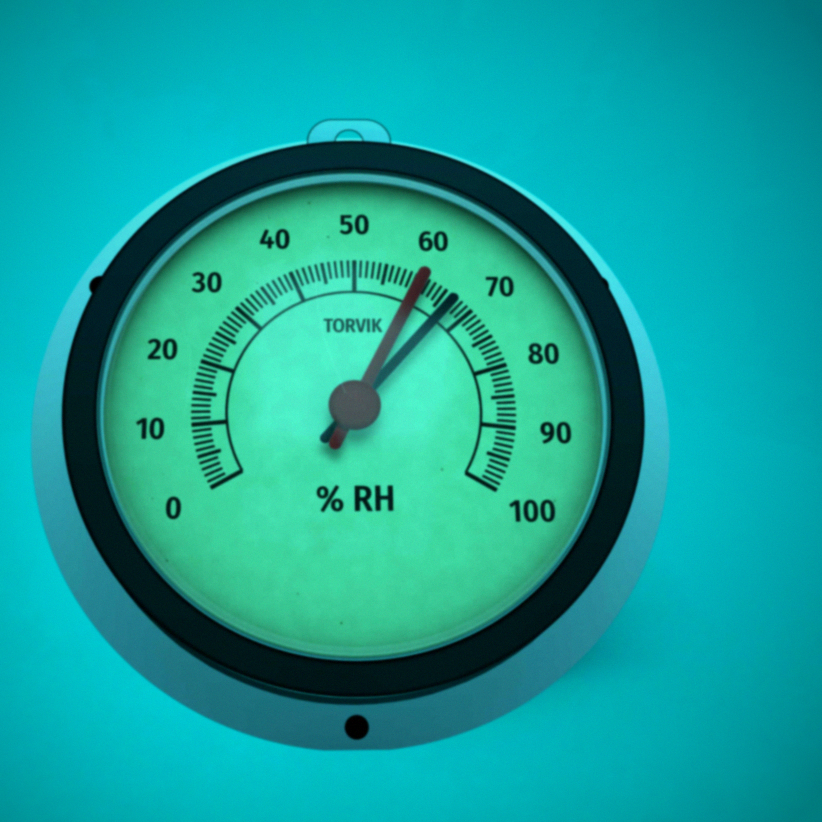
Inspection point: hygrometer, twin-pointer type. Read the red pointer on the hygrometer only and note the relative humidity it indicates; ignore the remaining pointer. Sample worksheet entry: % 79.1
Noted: % 61
